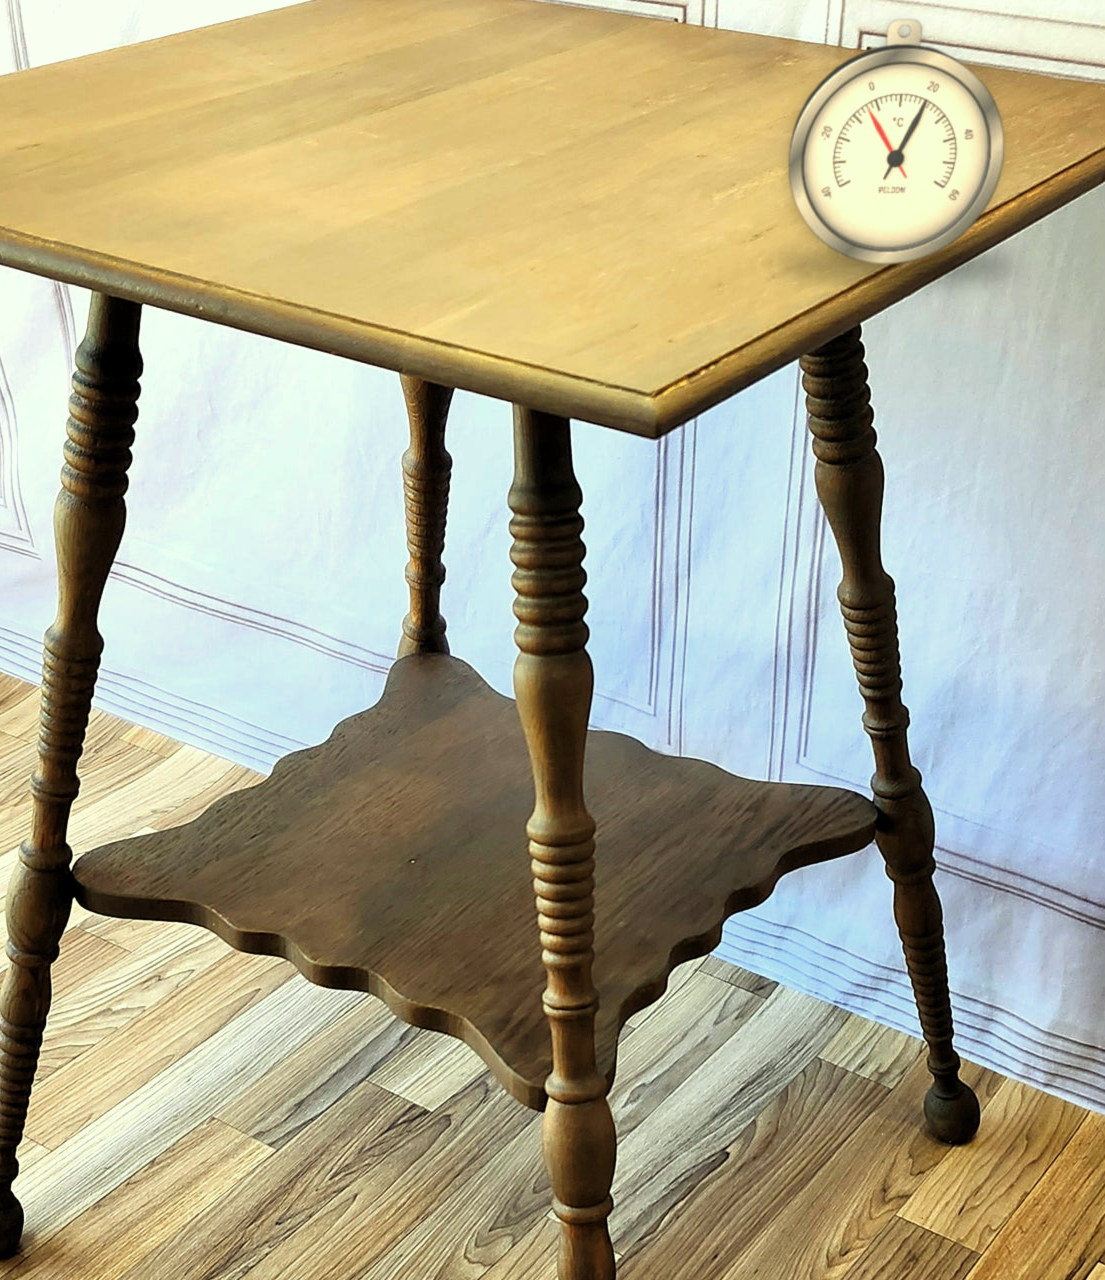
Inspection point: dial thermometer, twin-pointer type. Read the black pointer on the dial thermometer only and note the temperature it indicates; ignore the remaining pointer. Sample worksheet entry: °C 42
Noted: °C 20
